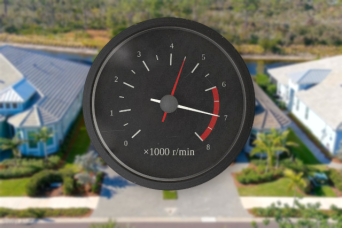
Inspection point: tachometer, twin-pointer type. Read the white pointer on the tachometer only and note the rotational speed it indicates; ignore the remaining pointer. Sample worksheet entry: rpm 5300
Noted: rpm 7000
